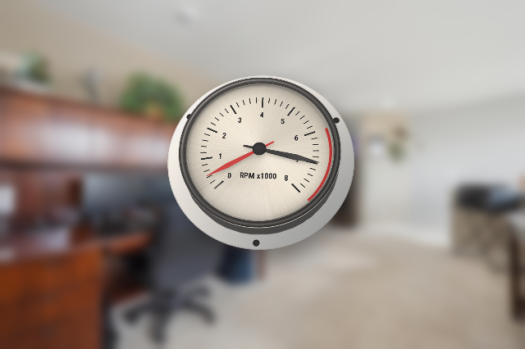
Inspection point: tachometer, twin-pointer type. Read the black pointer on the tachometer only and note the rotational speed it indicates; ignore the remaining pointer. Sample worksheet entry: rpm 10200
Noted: rpm 7000
